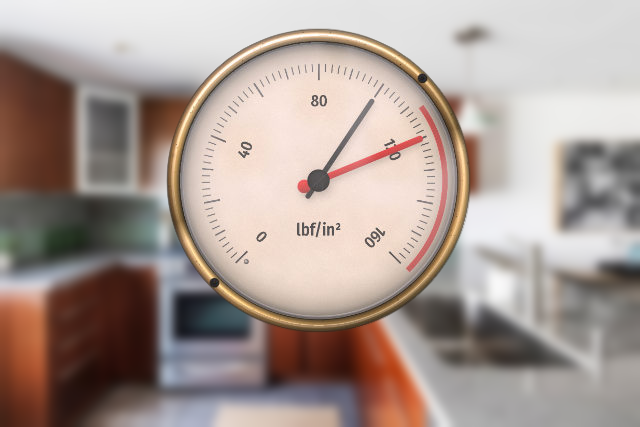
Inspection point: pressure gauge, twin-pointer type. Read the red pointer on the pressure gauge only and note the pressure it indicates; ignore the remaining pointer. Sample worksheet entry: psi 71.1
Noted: psi 120
